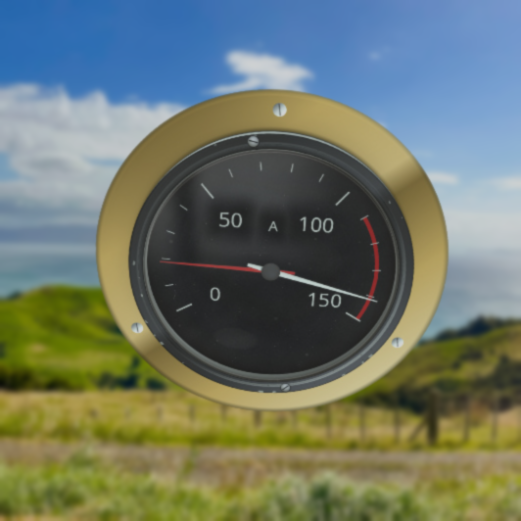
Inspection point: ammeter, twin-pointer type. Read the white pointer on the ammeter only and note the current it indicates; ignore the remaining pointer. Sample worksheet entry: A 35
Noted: A 140
